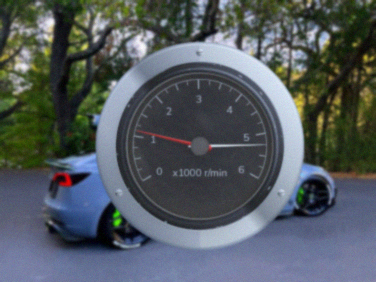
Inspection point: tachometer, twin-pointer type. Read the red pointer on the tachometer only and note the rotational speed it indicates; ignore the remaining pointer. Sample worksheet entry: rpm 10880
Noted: rpm 1125
